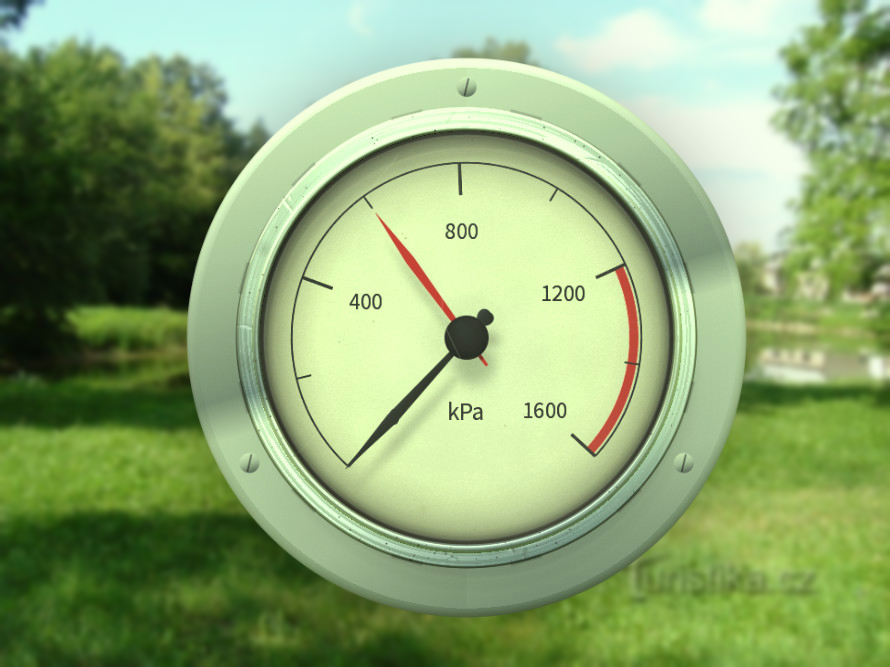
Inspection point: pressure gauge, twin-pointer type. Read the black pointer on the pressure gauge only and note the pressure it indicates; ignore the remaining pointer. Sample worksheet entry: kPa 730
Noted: kPa 0
